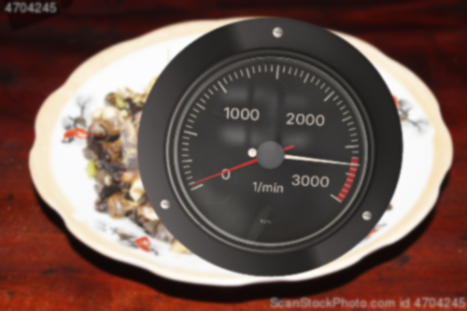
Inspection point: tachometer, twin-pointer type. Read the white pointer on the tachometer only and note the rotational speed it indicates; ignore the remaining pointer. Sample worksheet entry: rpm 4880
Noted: rpm 2650
